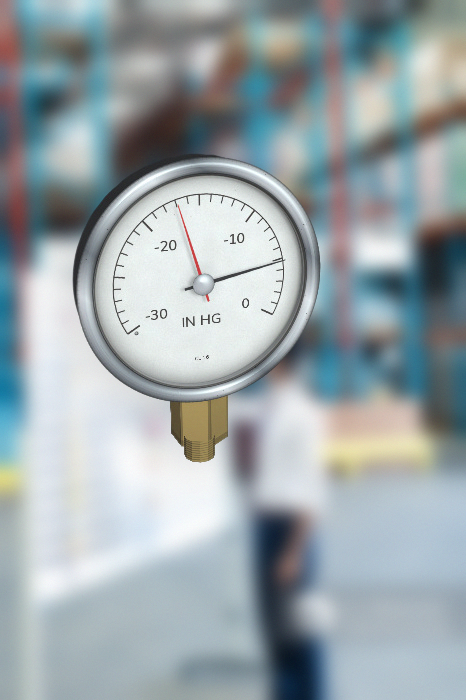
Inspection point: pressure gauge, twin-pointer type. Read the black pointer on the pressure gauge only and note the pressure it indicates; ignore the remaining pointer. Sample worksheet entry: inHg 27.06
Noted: inHg -5
